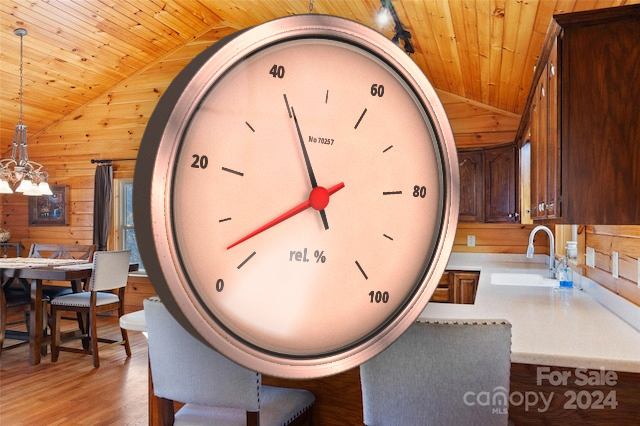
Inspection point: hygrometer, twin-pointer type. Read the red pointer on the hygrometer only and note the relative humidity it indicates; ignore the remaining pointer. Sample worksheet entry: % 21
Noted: % 5
